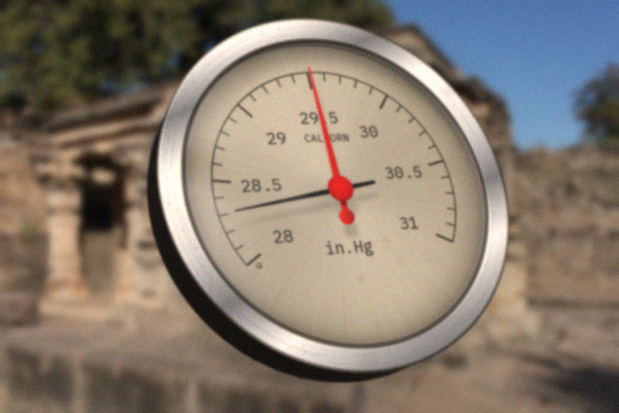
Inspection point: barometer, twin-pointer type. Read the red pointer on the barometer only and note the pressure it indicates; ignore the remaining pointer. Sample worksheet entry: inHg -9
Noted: inHg 29.5
